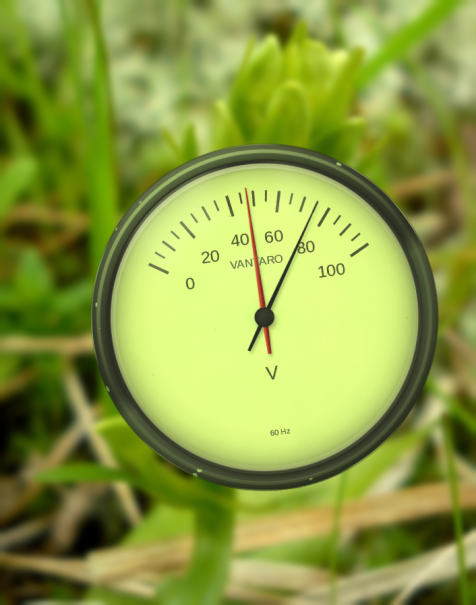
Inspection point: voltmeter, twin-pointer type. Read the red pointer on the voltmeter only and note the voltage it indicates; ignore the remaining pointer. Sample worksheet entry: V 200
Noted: V 47.5
